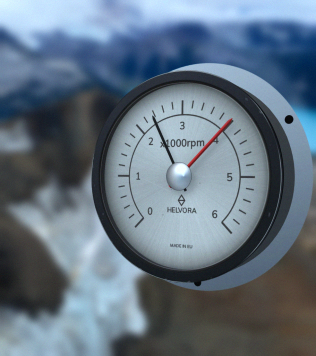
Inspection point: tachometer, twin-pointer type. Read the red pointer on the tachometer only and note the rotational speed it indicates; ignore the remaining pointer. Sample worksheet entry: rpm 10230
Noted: rpm 4000
